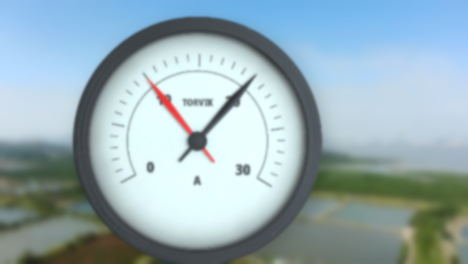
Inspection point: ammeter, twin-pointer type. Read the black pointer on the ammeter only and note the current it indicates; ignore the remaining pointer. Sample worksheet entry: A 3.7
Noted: A 20
